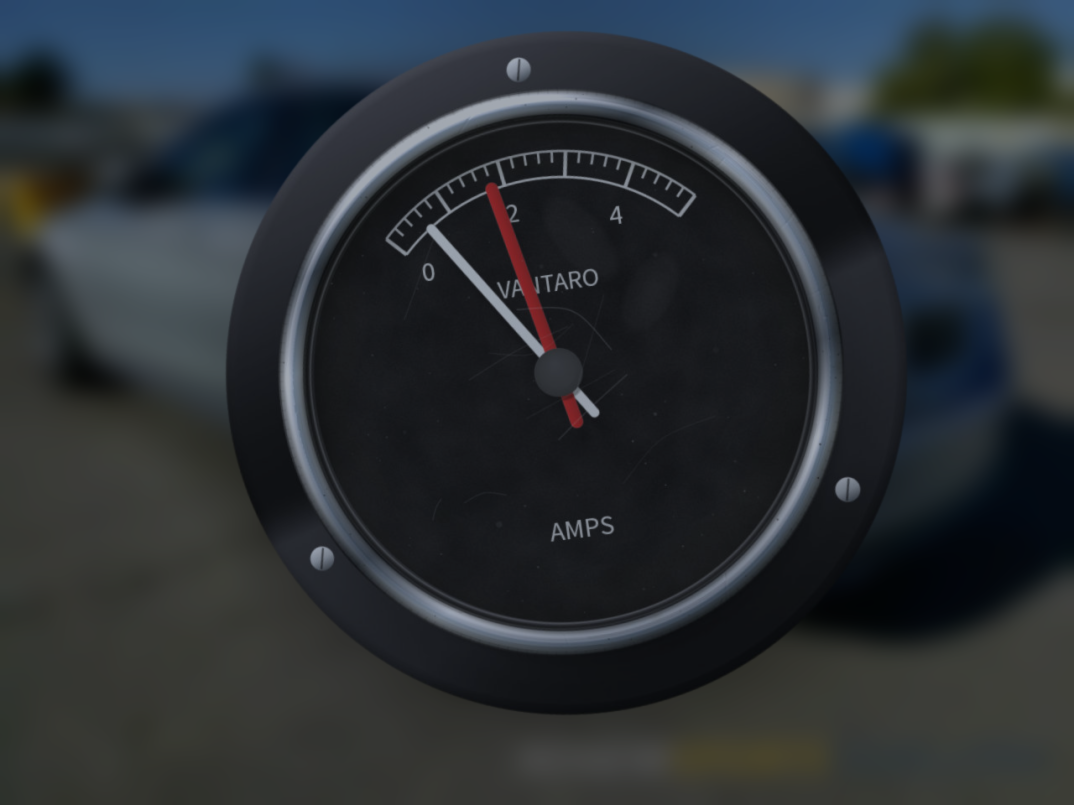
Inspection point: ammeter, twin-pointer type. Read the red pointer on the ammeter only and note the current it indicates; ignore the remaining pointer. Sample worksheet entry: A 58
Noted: A 1.8
